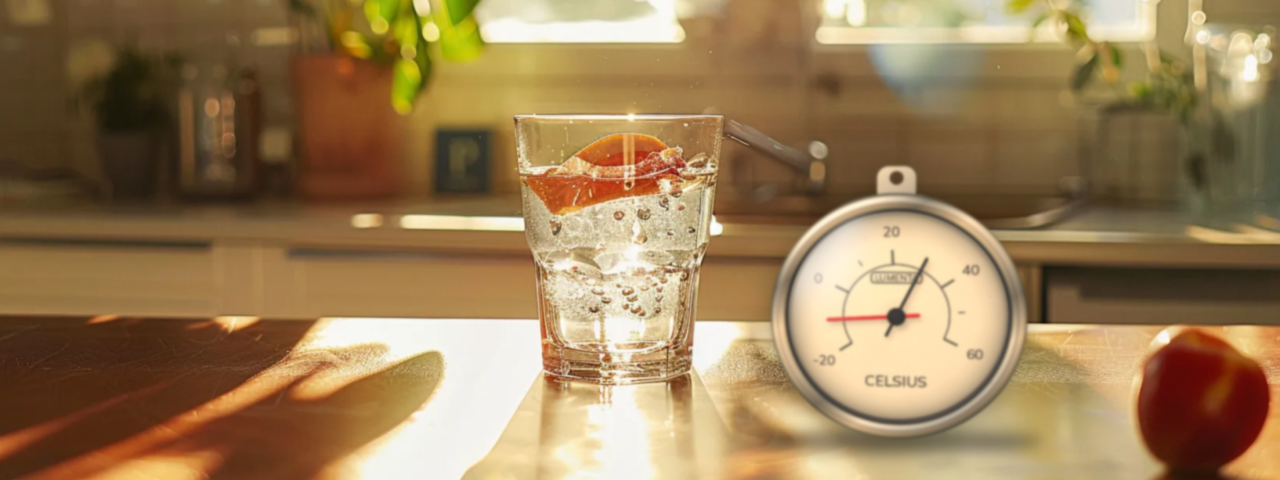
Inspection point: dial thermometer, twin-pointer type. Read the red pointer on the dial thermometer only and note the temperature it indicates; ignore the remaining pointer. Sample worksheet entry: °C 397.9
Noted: °C -10
